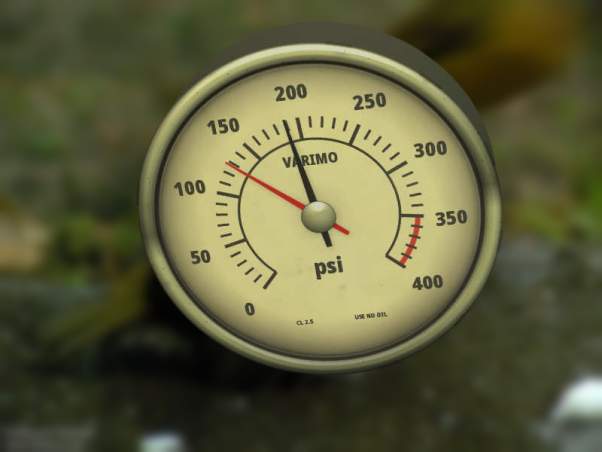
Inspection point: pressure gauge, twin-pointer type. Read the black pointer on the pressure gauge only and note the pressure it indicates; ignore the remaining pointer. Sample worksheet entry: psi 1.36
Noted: psi 190
